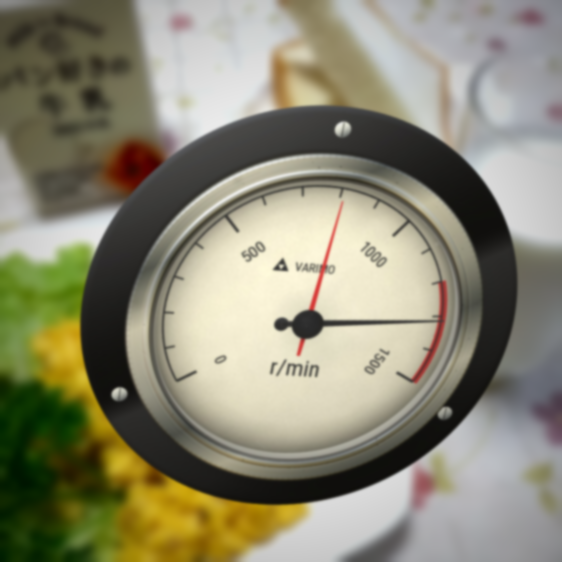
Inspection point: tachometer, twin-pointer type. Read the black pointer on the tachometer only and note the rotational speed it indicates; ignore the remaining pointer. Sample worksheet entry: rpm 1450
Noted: rpm 1300
